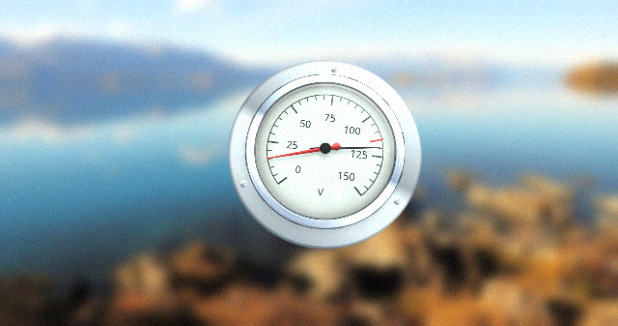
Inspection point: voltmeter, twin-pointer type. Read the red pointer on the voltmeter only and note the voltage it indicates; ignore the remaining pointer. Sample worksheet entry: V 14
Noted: V 15
